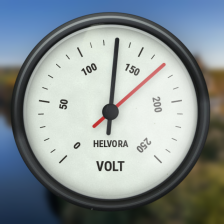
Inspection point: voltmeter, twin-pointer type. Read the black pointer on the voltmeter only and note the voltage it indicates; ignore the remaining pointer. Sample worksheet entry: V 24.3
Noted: V 130
